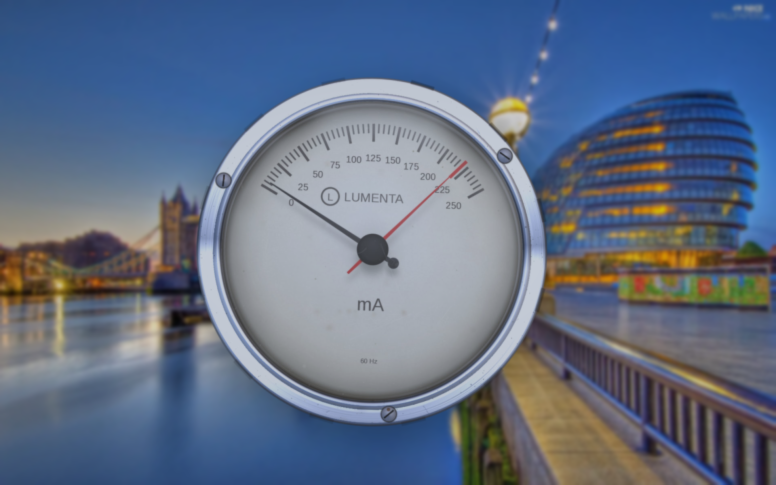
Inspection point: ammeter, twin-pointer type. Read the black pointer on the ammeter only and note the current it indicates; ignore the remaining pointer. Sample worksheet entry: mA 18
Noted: mA 5
